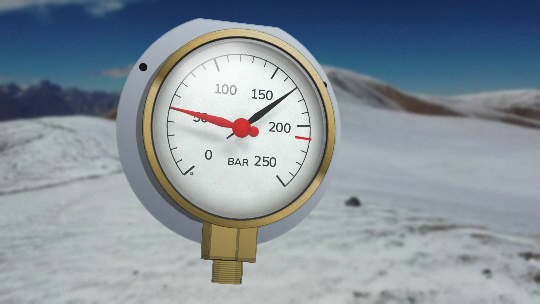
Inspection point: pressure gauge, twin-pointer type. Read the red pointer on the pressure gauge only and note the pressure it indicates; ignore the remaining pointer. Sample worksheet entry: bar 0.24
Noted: bar 50
